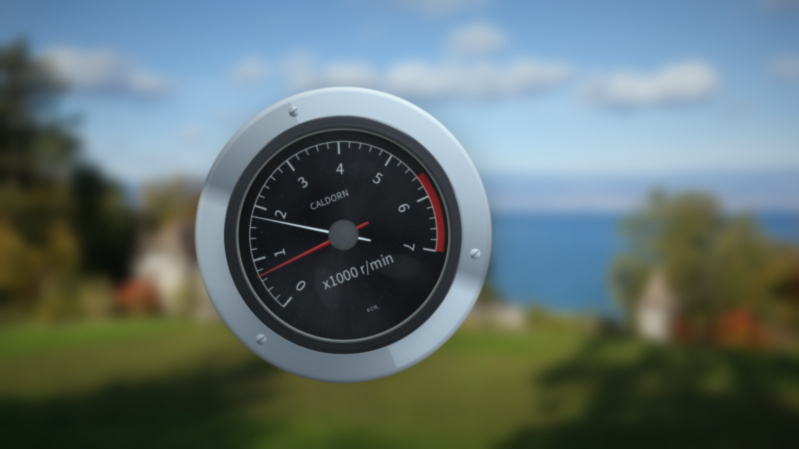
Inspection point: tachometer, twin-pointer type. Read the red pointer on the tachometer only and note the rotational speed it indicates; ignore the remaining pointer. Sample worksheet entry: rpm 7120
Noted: rpm 700
